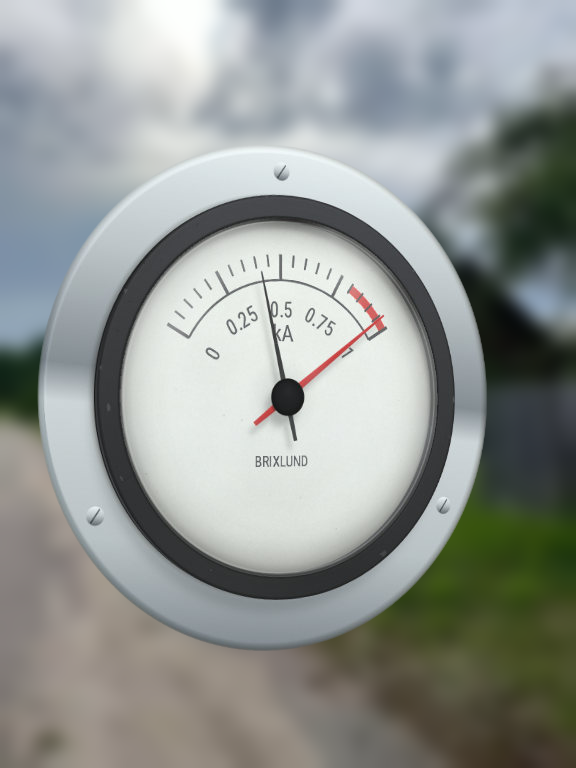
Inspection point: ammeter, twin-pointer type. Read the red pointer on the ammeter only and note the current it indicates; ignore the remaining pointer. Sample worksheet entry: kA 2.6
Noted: kA 0.95
